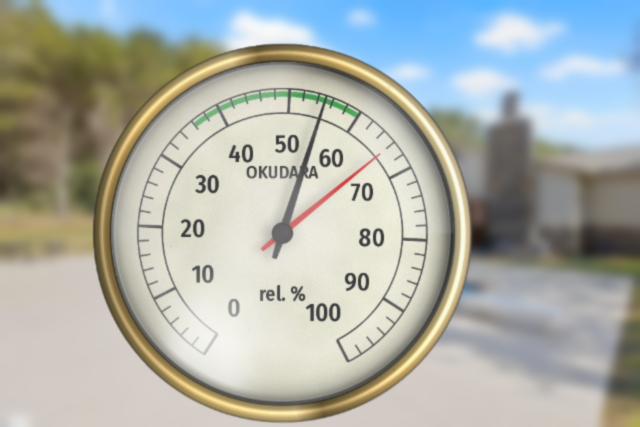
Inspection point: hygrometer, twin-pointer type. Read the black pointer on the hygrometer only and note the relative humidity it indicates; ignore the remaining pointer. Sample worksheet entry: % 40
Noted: % 55
